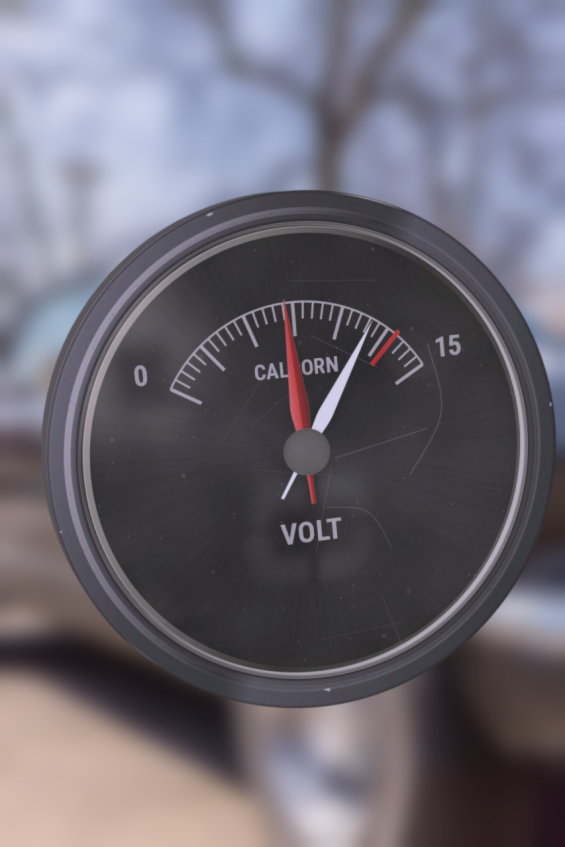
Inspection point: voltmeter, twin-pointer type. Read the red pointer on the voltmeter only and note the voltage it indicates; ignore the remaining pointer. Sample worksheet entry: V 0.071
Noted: V 7
